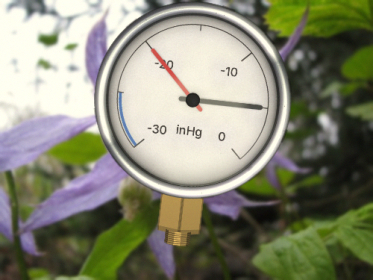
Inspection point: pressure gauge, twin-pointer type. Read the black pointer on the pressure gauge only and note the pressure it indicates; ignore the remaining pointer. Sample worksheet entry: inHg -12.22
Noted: inHg -5
